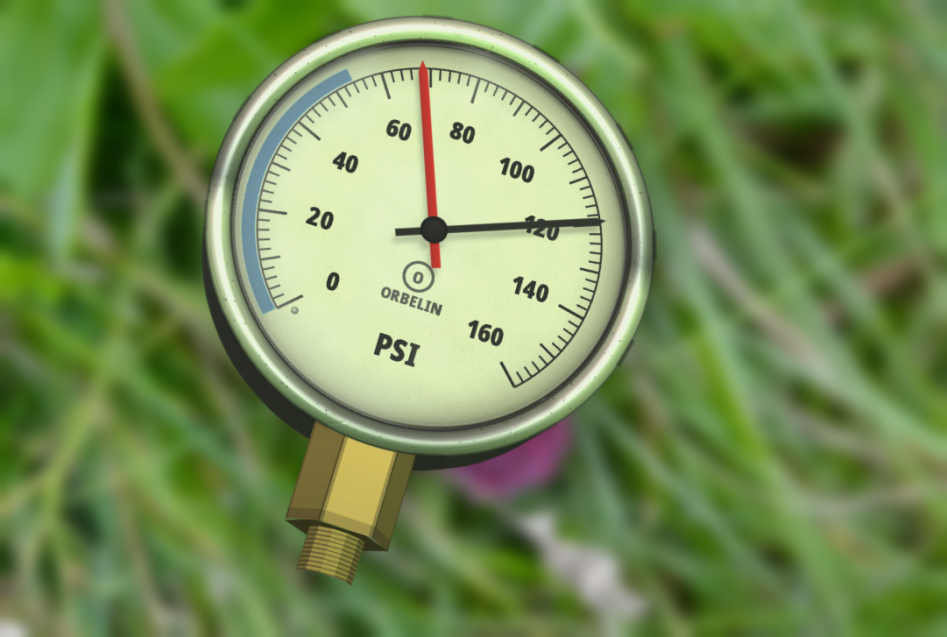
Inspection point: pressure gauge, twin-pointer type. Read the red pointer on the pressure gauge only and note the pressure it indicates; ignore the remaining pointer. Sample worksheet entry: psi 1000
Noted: psi 68
